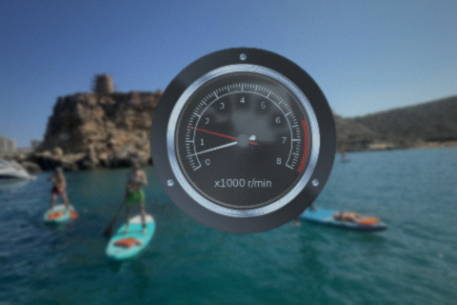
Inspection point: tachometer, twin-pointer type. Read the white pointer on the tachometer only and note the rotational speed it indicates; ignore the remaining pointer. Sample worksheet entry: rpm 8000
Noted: rpm 500
